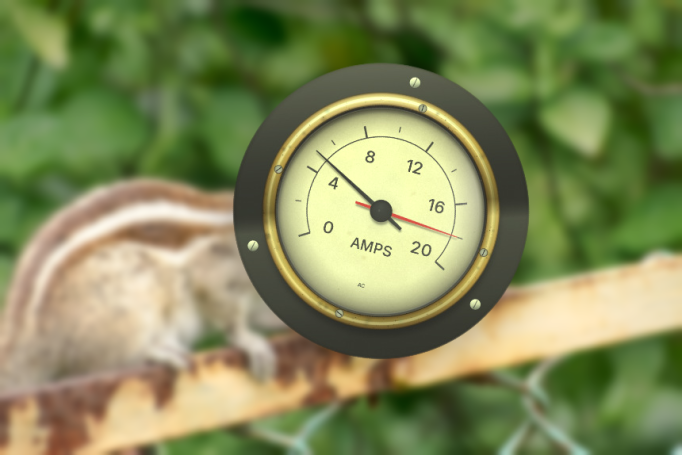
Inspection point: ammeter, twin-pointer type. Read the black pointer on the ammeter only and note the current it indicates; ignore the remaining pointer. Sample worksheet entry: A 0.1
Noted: A 5
